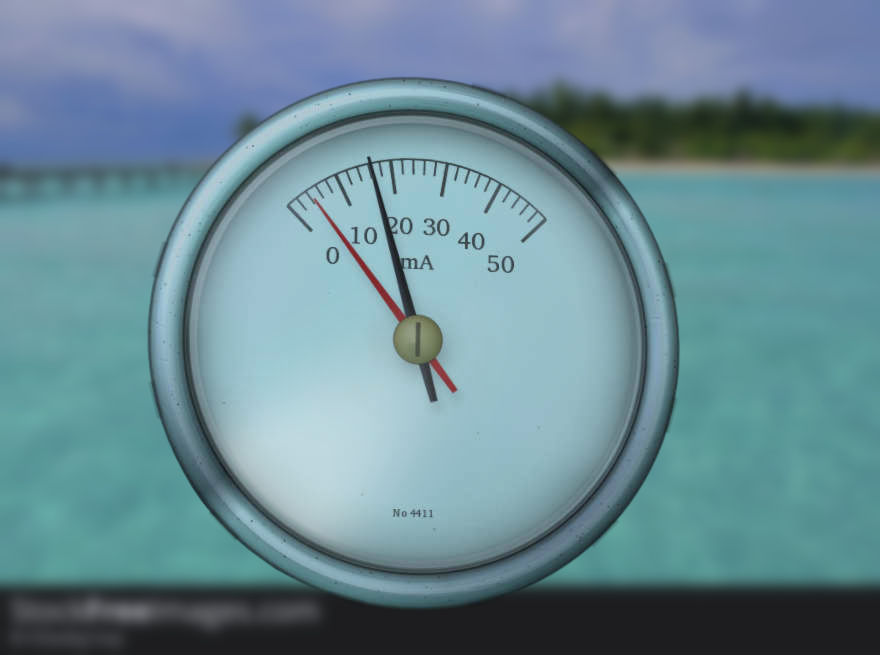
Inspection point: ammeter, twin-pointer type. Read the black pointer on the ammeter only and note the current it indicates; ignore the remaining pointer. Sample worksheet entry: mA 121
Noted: mA 16
